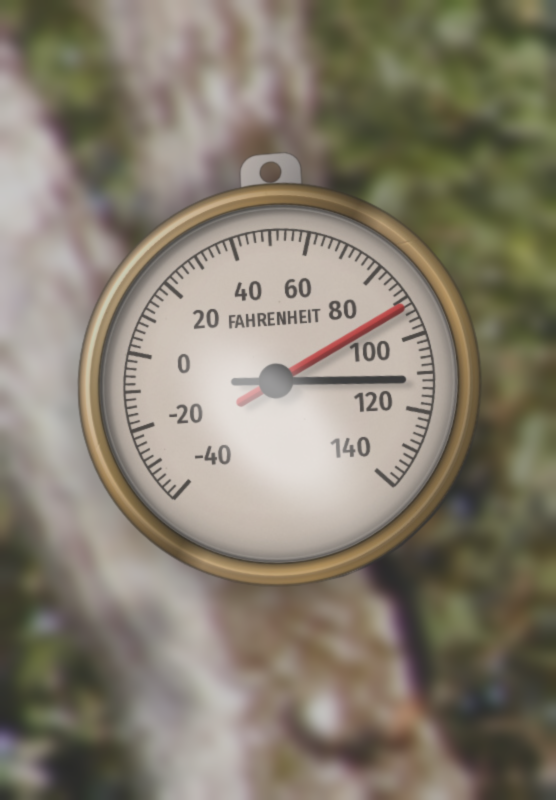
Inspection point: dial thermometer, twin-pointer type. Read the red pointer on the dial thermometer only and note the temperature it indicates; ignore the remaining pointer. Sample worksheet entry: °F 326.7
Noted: °F 92
